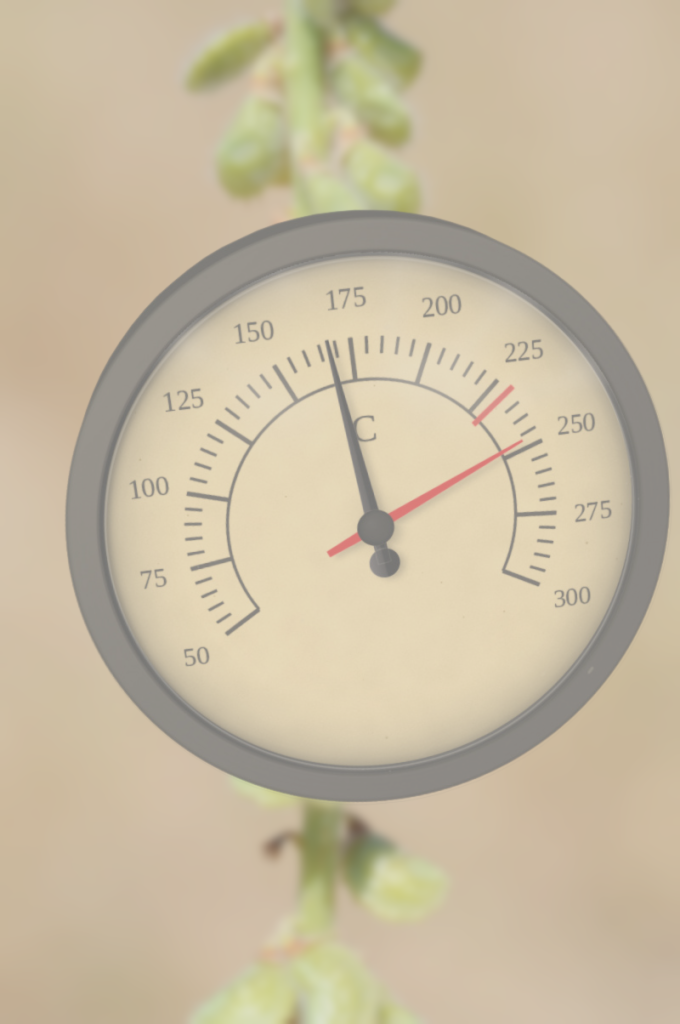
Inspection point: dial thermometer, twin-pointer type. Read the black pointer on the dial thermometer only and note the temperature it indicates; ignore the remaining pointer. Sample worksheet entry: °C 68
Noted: °C 167.5
